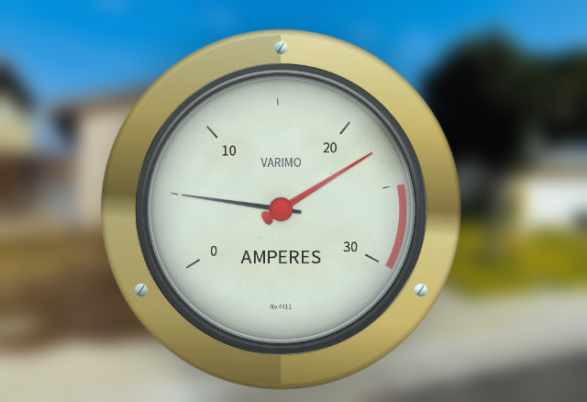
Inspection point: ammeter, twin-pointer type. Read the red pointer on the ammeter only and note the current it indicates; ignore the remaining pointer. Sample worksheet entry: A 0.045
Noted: A 22.5
